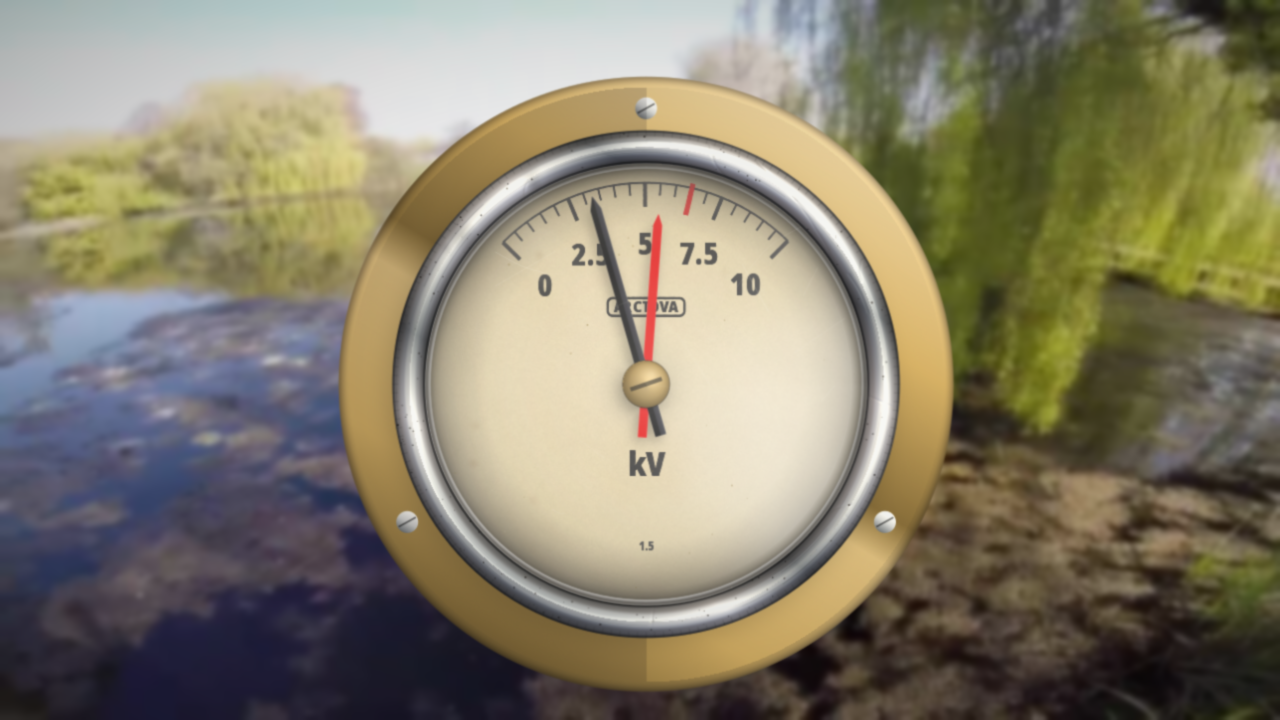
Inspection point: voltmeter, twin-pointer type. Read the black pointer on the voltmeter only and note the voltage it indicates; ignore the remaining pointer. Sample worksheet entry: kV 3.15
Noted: kV 3.25
